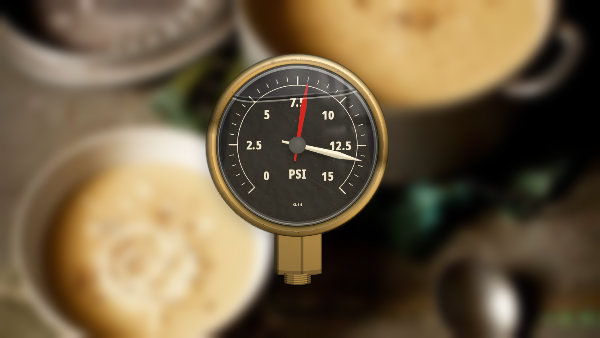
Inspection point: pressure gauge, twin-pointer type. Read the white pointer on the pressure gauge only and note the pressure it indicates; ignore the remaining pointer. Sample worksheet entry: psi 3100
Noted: psi 13.25
